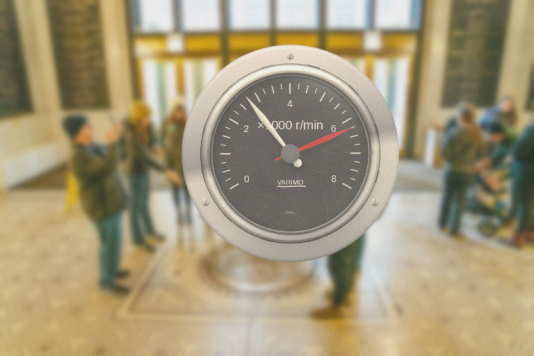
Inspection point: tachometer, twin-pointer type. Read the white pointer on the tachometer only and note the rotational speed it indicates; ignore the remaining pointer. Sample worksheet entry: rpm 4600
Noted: rpm 2750
